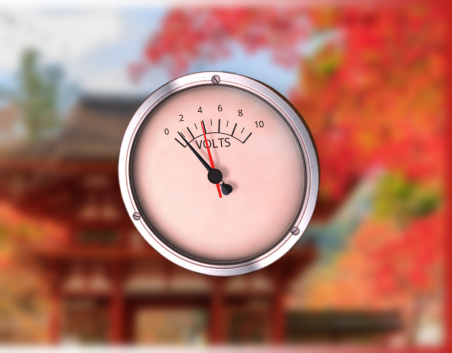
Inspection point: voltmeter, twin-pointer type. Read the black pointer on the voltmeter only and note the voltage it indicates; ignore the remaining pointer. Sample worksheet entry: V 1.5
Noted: V 1
